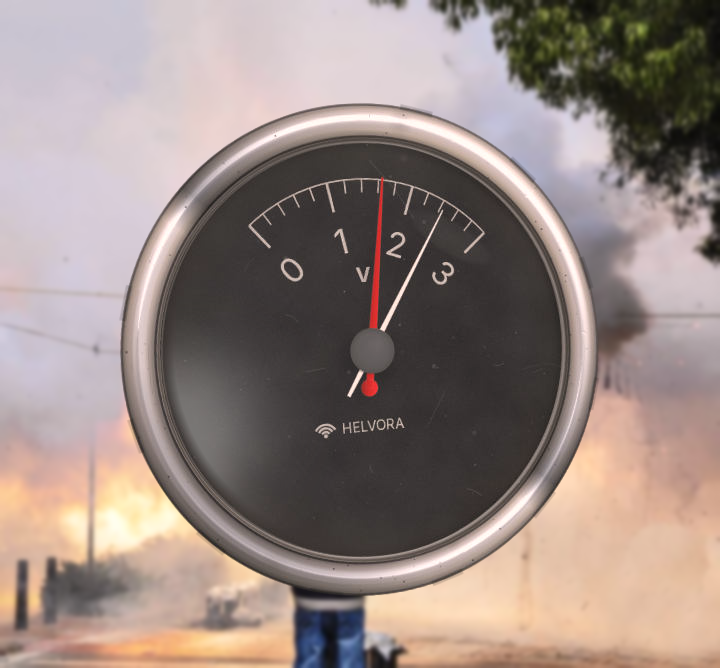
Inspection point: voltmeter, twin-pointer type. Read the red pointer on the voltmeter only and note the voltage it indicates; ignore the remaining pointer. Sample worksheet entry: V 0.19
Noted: V 1.6
